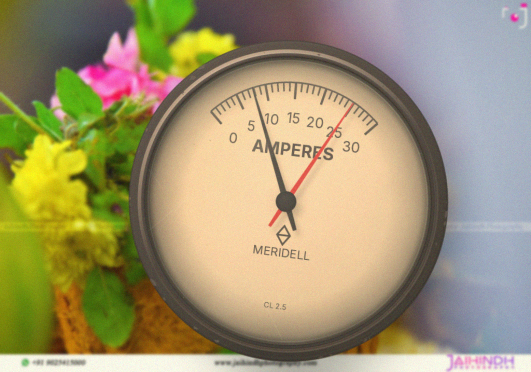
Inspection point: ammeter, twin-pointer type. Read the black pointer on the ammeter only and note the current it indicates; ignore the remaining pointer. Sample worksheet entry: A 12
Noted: A 8
